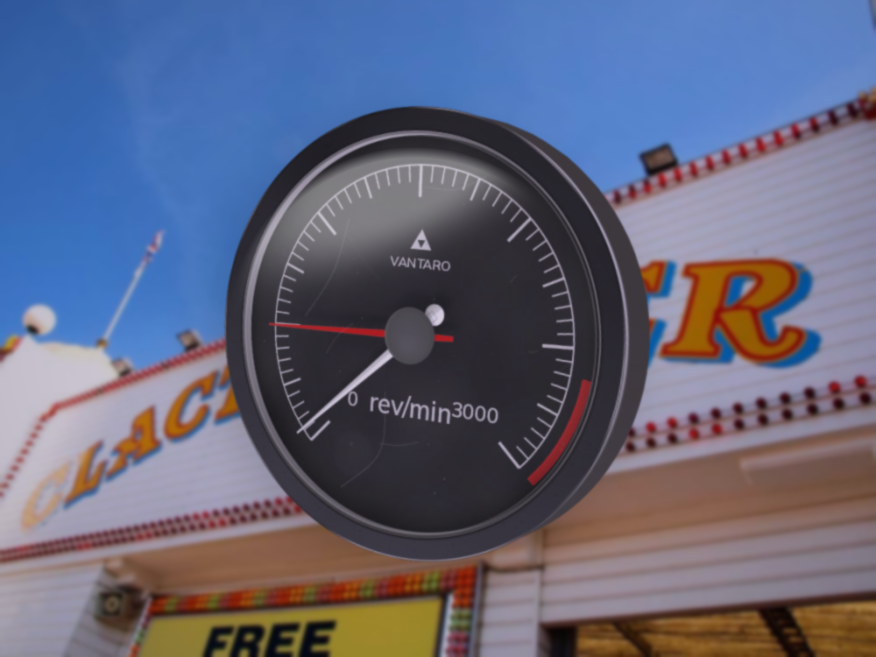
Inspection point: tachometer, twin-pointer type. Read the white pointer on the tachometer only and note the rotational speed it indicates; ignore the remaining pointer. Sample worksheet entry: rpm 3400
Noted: rpm 50
